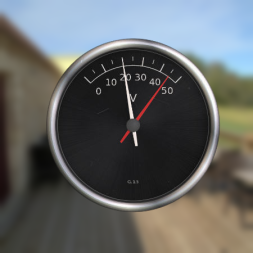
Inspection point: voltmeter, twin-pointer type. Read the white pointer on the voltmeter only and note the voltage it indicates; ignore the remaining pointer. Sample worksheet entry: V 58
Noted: V 20
